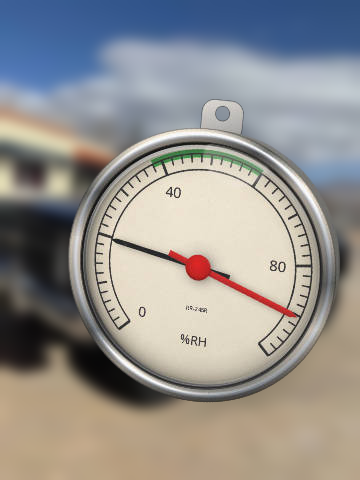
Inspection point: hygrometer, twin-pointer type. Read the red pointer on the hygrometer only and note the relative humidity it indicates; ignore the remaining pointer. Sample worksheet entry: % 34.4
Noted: % 90
